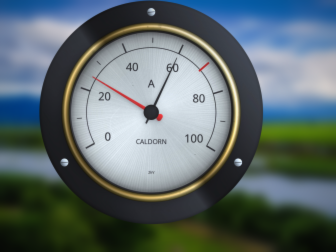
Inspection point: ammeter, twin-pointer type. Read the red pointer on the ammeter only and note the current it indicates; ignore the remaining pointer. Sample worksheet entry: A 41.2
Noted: A 25
